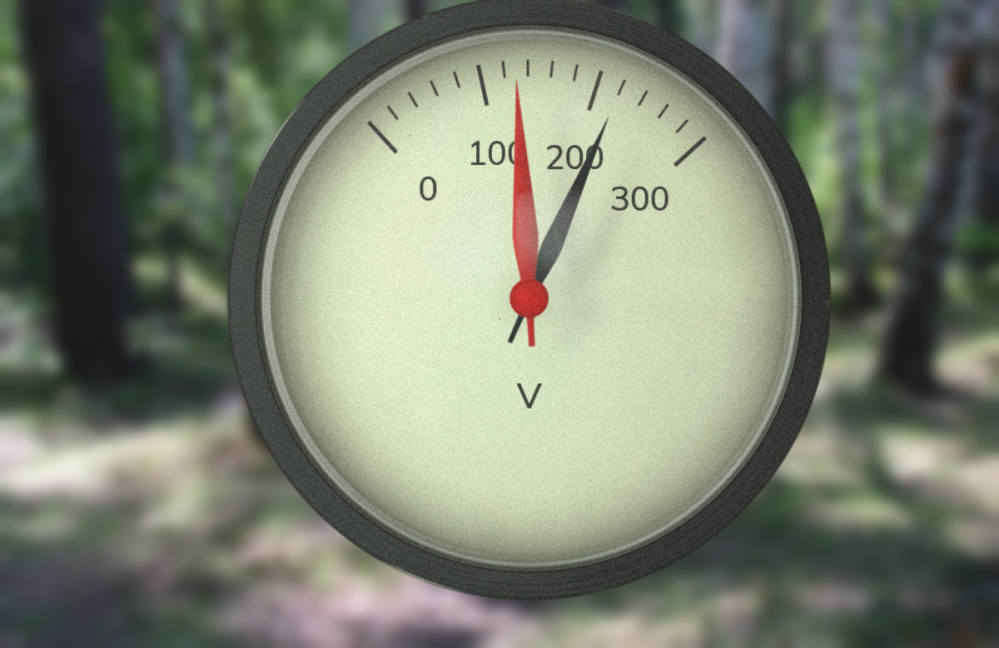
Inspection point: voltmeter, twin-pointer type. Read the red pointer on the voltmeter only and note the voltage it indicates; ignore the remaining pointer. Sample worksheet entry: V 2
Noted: V 130
